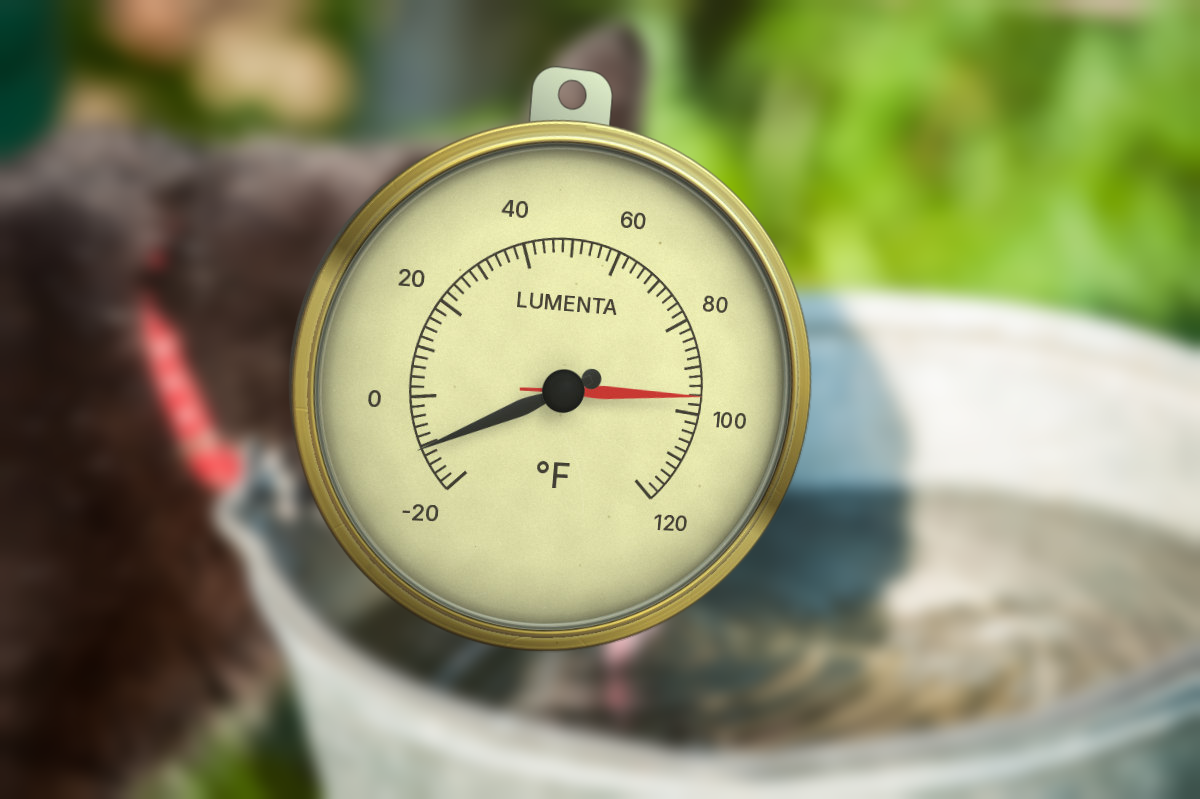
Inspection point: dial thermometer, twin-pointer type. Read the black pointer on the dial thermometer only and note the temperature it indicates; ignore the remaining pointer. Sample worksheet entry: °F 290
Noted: °F -10
